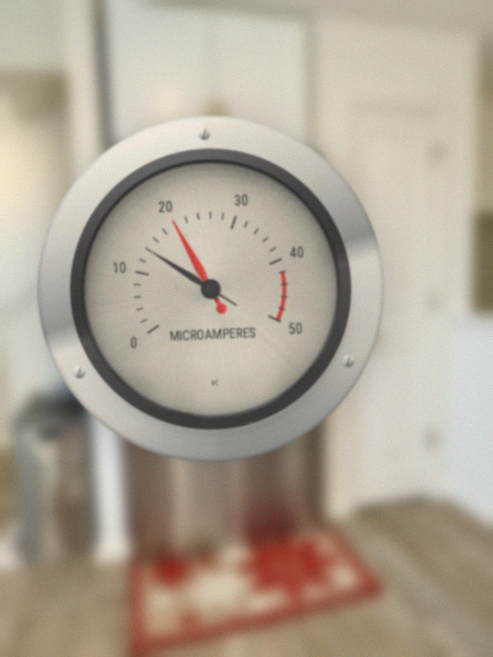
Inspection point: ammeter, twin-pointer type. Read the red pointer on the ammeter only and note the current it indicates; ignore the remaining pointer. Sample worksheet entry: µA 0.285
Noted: µA 20
